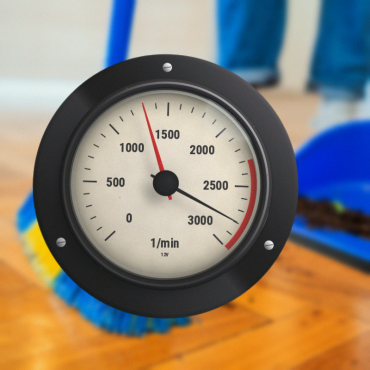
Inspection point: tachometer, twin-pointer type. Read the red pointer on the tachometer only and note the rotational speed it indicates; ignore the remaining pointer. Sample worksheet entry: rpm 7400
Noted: rpm 1300
